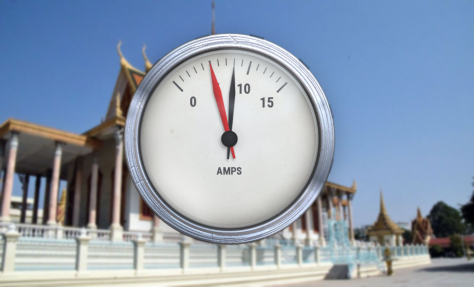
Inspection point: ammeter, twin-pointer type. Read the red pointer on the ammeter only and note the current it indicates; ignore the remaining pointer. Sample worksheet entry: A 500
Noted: A 5
